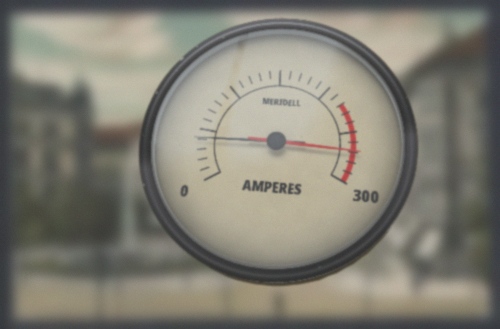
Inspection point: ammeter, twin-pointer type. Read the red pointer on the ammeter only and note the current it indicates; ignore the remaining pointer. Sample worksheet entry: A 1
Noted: A 270
